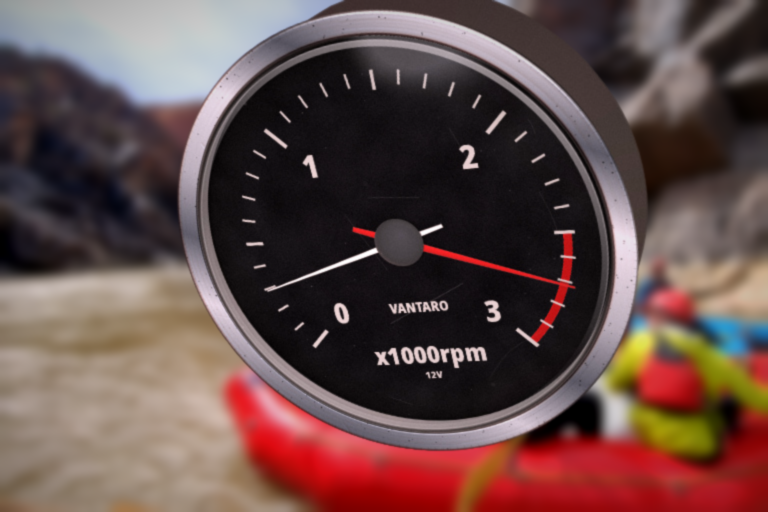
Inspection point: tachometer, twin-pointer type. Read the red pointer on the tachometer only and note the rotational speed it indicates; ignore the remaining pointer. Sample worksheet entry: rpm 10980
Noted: rpm 2700
